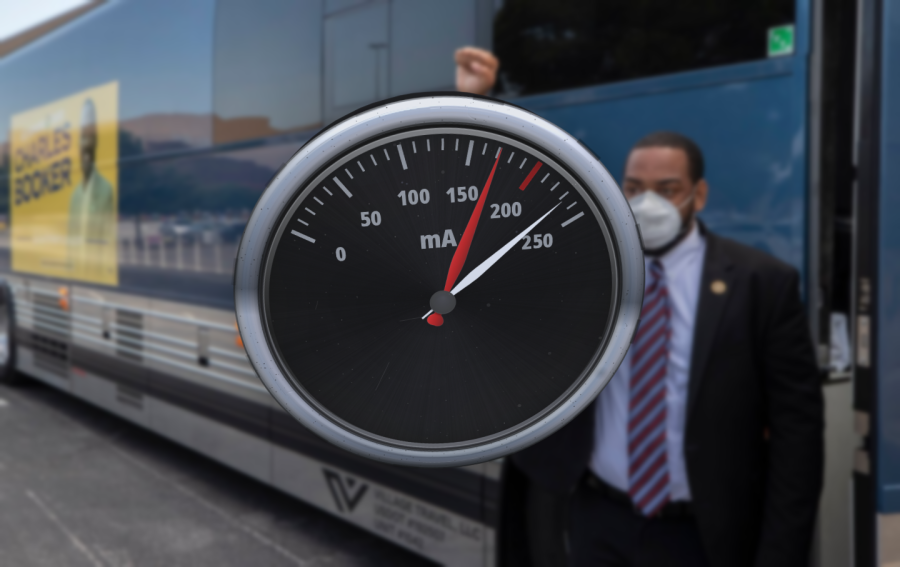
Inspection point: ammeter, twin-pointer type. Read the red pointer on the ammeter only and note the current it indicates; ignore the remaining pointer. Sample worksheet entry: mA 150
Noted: mA 170
